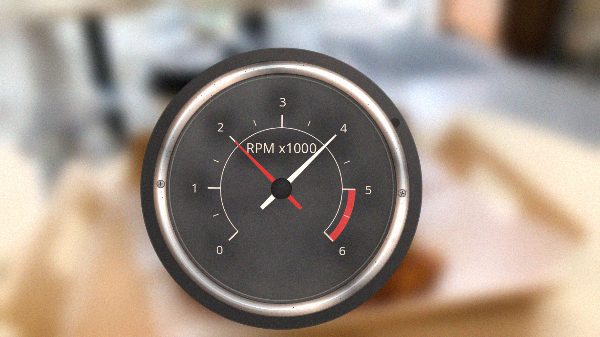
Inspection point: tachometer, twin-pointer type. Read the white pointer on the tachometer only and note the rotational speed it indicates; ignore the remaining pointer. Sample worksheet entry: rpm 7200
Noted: rpm 4000
